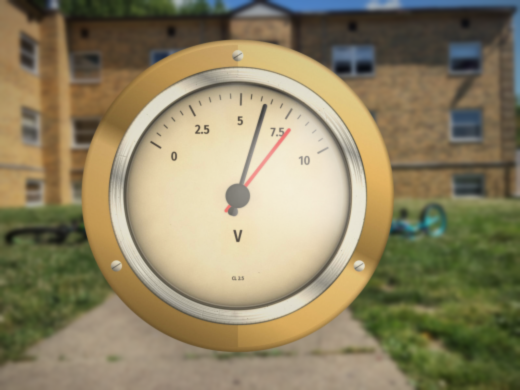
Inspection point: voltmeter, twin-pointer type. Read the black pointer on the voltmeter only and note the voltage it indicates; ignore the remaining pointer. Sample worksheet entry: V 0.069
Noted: V 6.25
